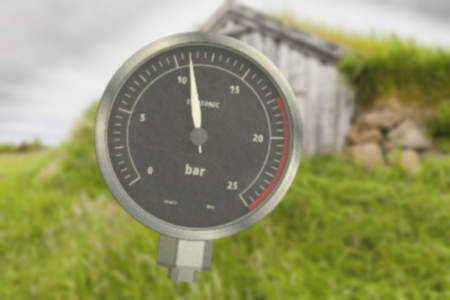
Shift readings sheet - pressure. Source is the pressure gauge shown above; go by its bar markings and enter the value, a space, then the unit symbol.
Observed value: 11 bar
